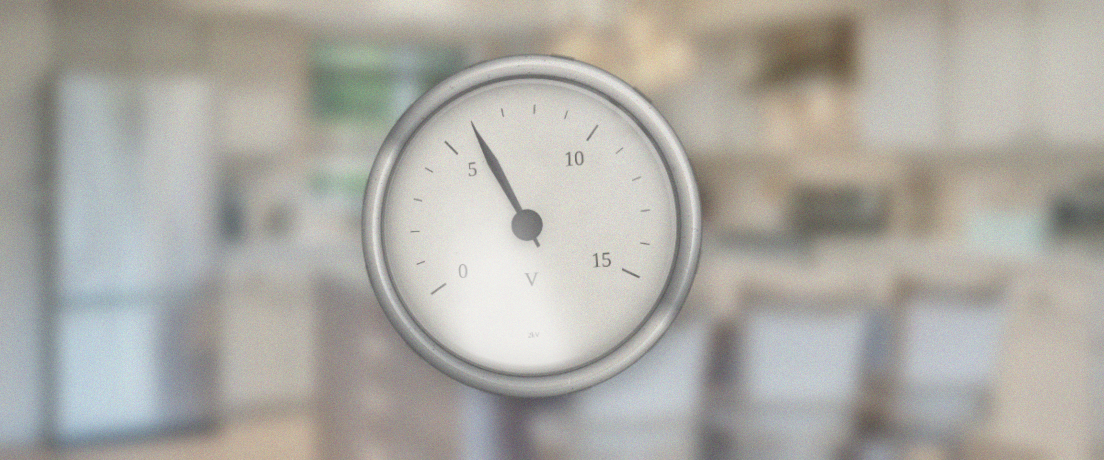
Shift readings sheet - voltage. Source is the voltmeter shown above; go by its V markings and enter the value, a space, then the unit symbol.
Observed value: 6 V
